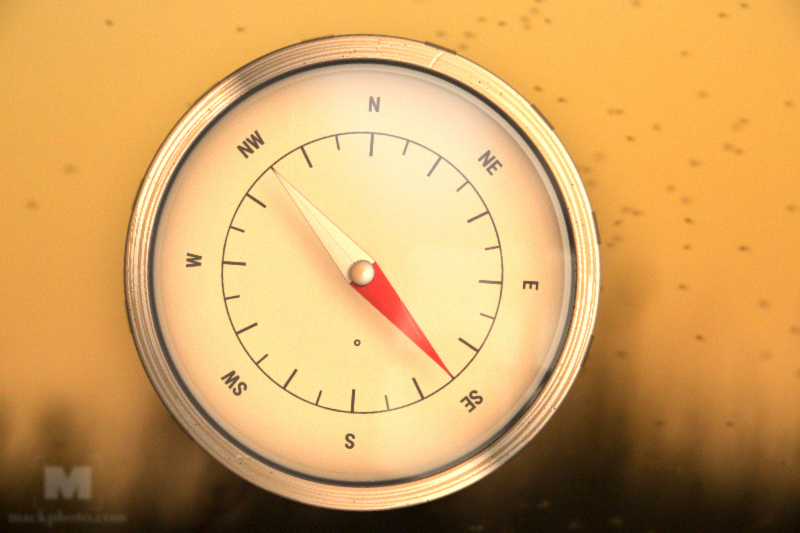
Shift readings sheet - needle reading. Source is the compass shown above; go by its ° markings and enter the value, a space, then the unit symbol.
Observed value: 135 °
